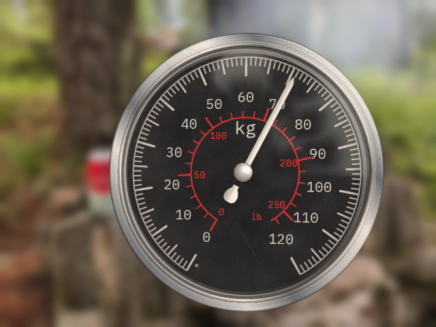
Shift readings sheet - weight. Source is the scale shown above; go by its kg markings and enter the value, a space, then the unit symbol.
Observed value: 71 kg
